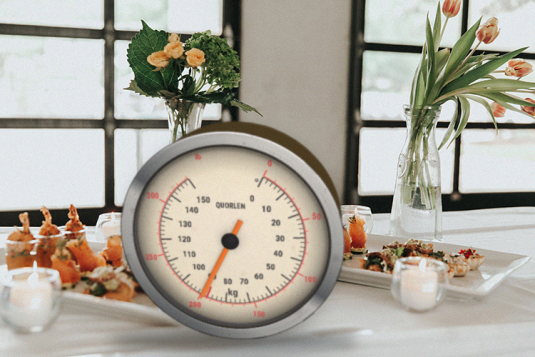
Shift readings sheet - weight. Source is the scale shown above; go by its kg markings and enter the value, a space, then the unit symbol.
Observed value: 90 kg
